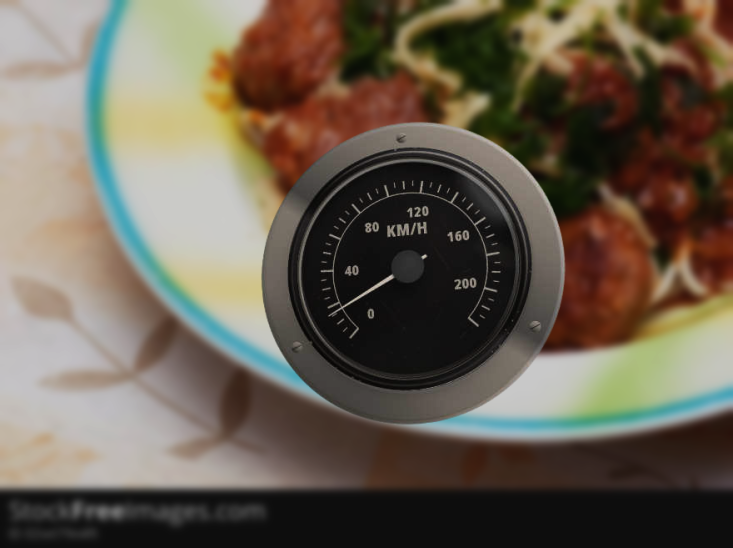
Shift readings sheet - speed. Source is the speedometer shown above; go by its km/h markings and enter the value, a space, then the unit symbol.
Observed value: 15 km/h
